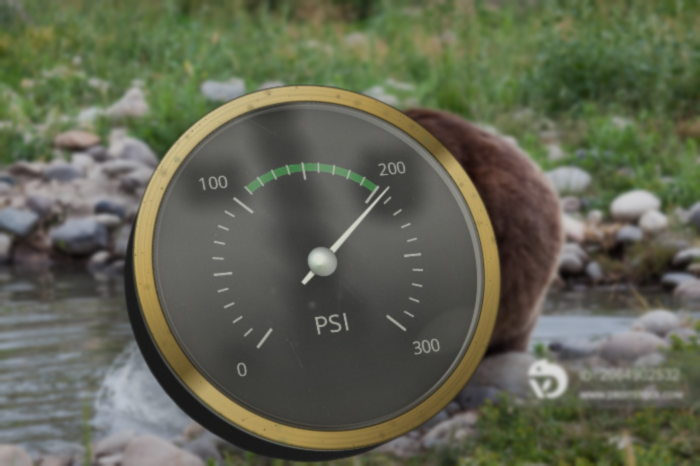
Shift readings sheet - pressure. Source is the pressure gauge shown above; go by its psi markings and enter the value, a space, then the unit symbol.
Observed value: 205 psi
